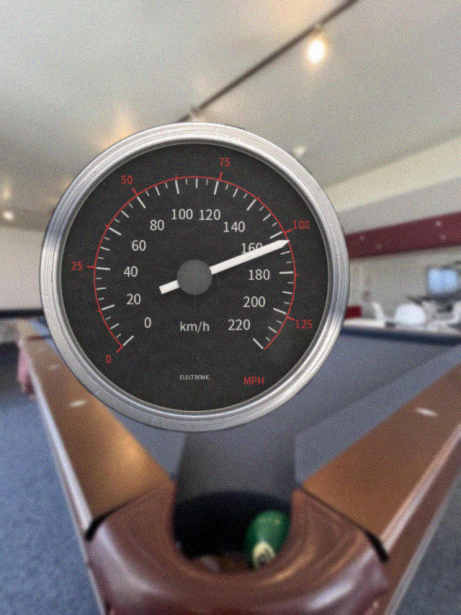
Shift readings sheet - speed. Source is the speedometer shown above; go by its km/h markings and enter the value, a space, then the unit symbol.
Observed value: 165 km/h
